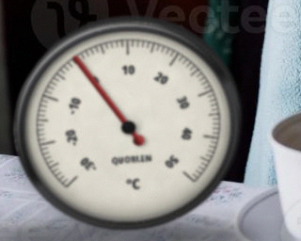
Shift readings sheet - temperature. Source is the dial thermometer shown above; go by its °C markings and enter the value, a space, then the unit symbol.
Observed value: 0 °C
